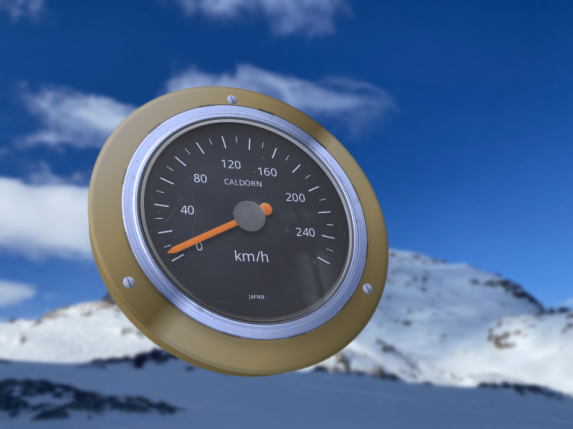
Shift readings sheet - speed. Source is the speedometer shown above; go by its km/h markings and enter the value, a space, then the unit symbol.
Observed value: 5 km/h
